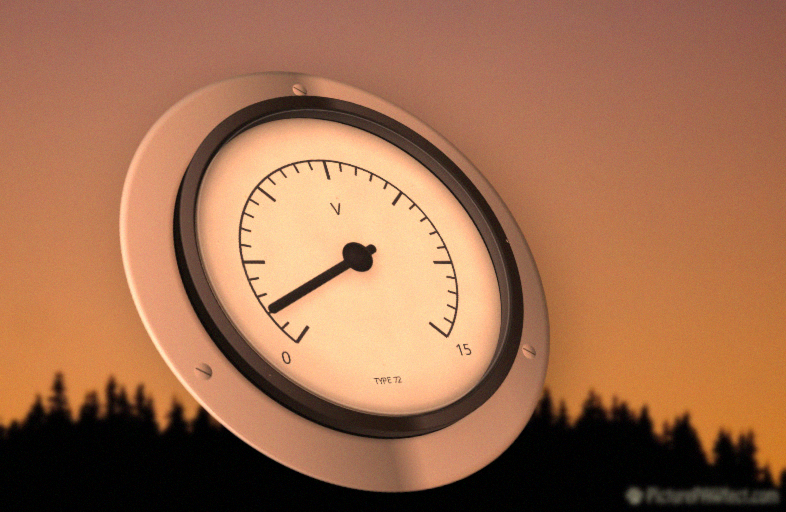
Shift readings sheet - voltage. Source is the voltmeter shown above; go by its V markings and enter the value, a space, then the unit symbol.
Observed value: 1 V
